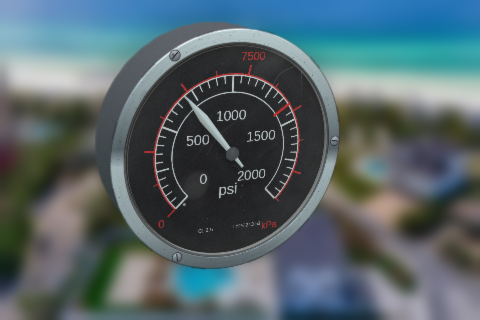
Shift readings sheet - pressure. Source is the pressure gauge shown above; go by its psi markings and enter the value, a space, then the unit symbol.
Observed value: 700 psi
